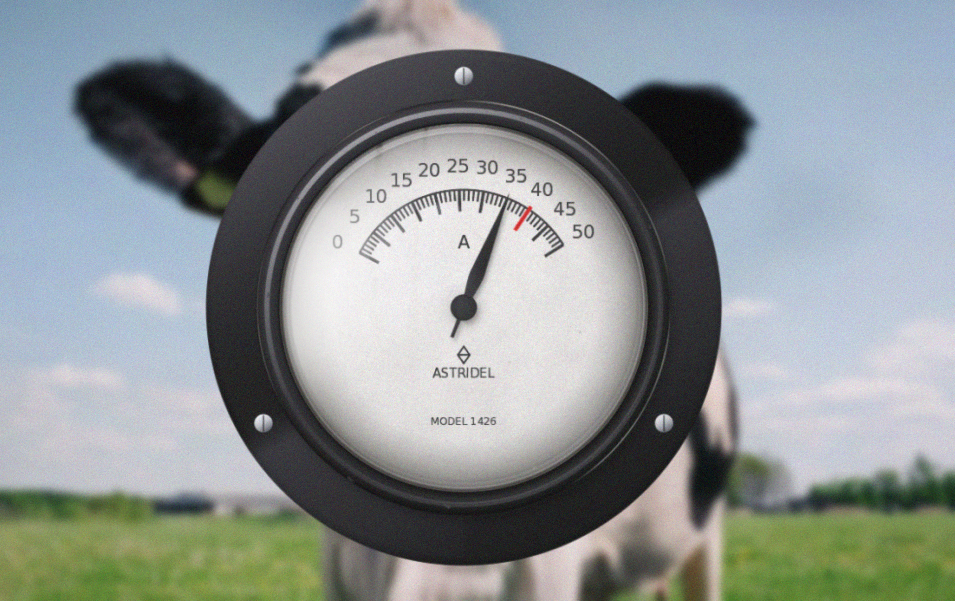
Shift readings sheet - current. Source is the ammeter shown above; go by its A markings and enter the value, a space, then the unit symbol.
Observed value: 35 A
